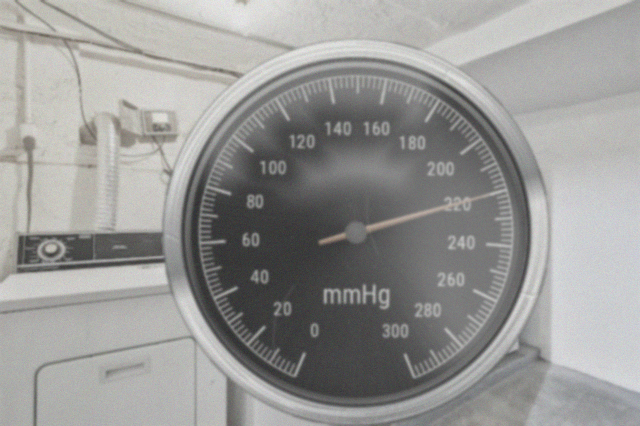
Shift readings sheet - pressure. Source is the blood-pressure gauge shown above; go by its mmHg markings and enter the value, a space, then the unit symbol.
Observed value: 220 mmHg
